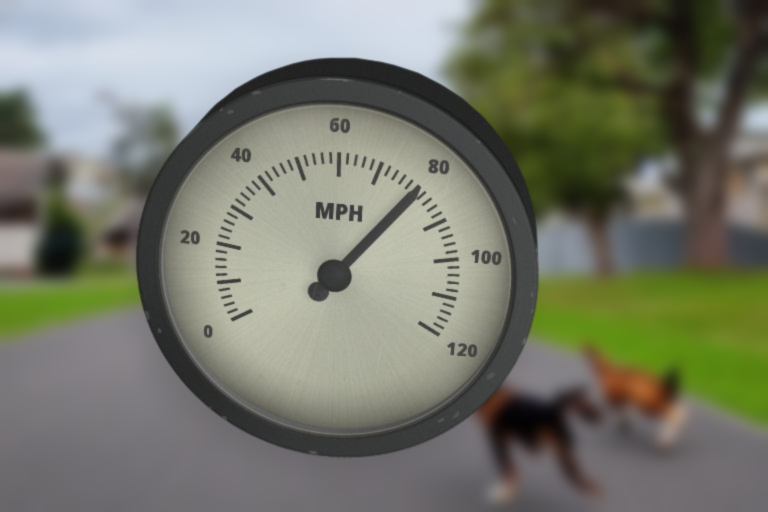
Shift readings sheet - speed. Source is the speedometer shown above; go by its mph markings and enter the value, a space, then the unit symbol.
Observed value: 80 mph
